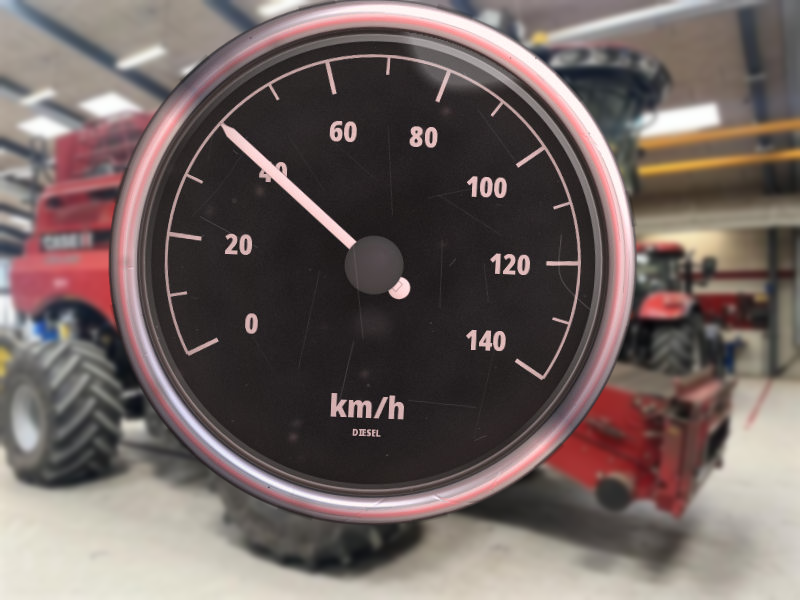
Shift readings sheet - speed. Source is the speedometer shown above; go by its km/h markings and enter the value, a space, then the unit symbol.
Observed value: 40 km/h
